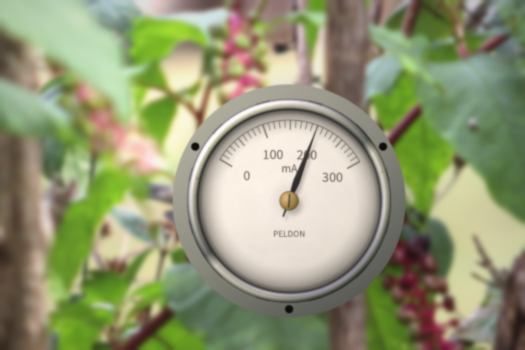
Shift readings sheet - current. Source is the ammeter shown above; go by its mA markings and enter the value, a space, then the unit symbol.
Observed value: 200 mA
